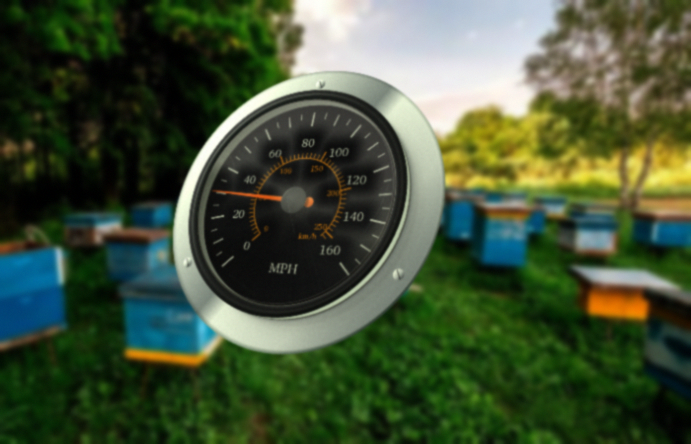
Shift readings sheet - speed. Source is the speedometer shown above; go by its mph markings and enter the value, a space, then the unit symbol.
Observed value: 30 mph
